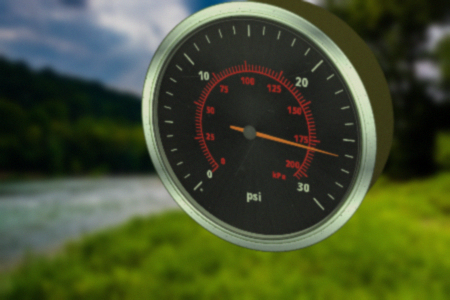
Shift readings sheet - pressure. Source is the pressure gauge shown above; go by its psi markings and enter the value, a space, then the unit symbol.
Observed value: 26 psi
